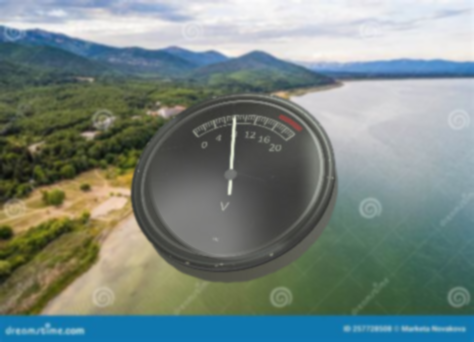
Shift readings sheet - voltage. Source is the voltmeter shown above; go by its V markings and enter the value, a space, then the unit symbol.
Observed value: 8 V
